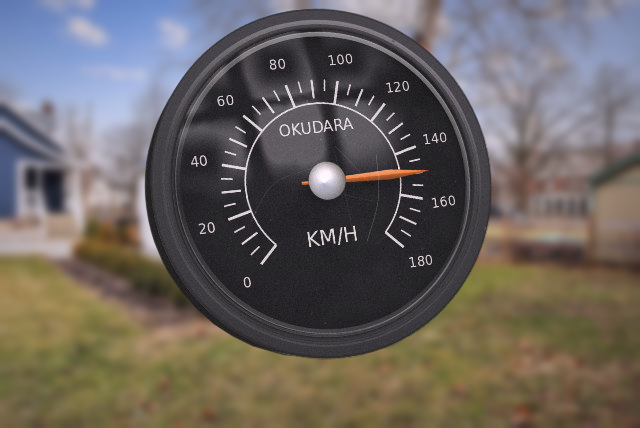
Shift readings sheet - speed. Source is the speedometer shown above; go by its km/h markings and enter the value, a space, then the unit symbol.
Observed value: 150 km/h
